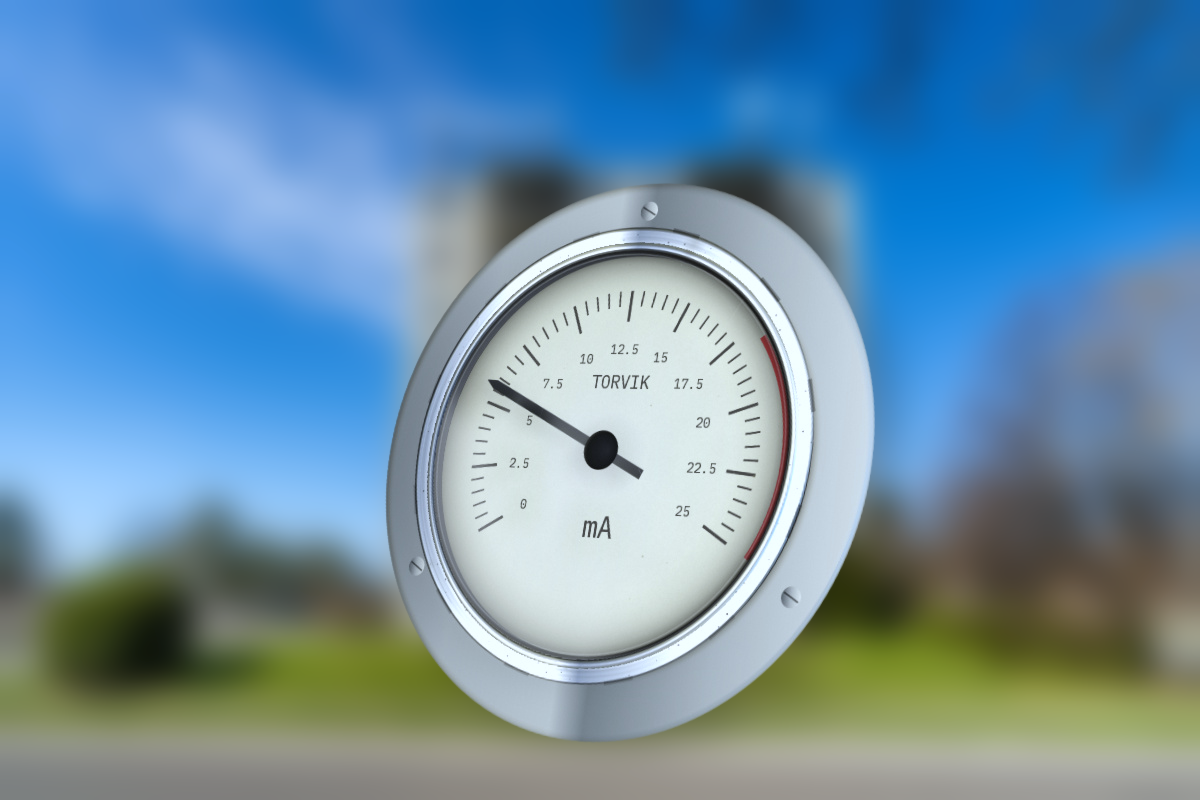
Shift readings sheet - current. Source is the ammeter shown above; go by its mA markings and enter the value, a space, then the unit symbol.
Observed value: 5.75 mA
